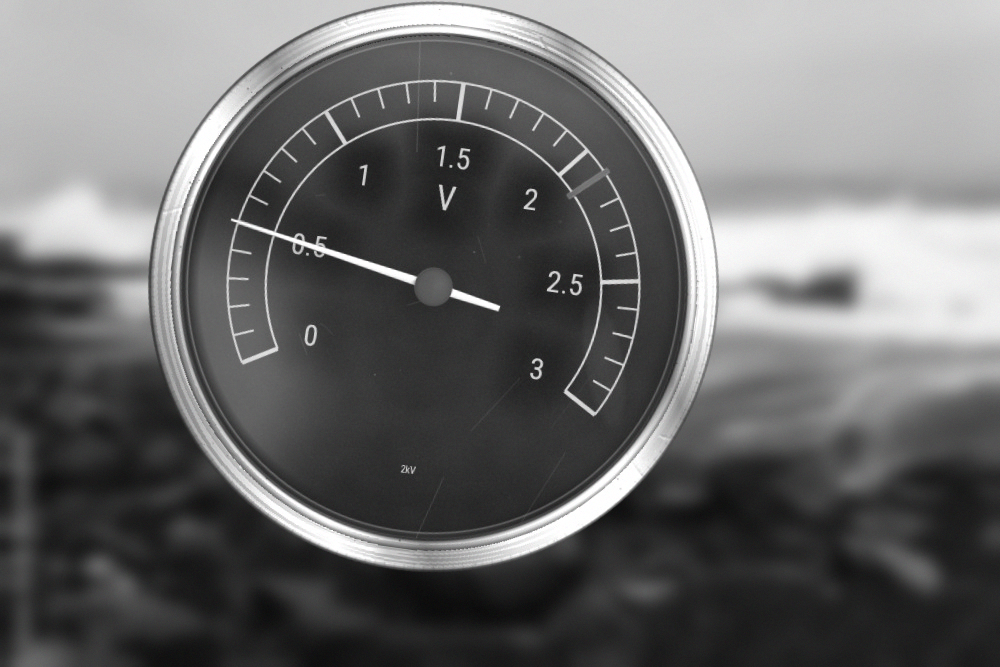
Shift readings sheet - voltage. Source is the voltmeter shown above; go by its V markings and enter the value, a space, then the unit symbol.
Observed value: 0.5 V
